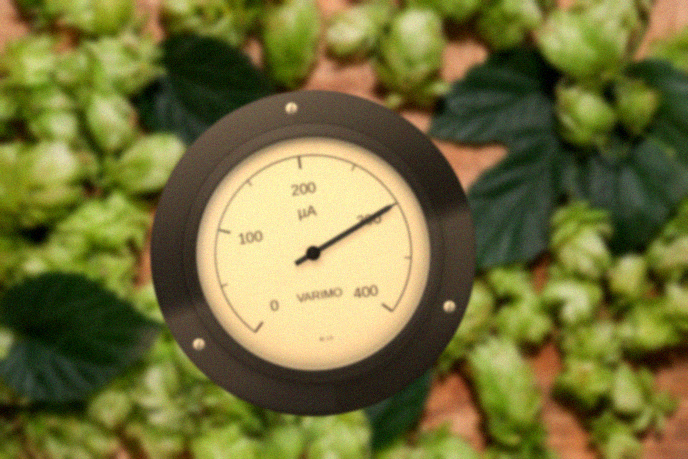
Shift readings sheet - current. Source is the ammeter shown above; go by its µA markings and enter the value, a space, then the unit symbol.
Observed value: 300 µA
